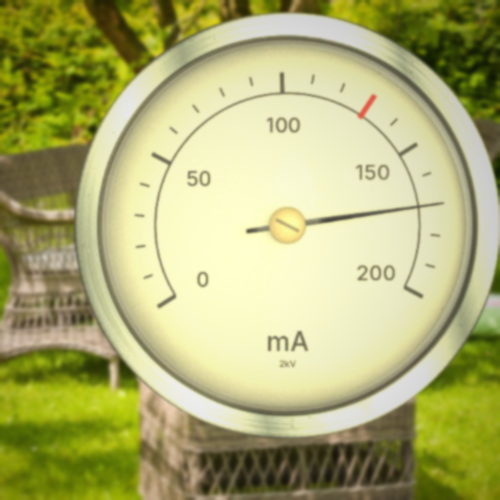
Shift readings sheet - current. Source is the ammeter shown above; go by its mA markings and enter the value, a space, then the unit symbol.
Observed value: 170 mA
